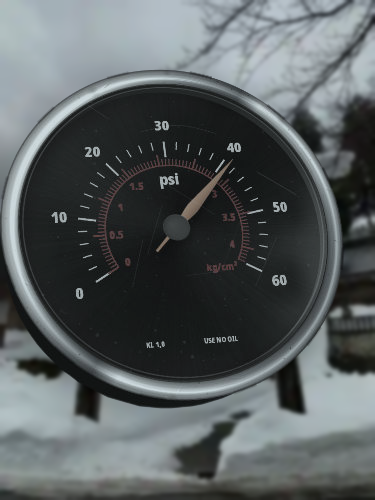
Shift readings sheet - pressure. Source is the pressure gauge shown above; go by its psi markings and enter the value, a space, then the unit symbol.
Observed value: 41 psi
